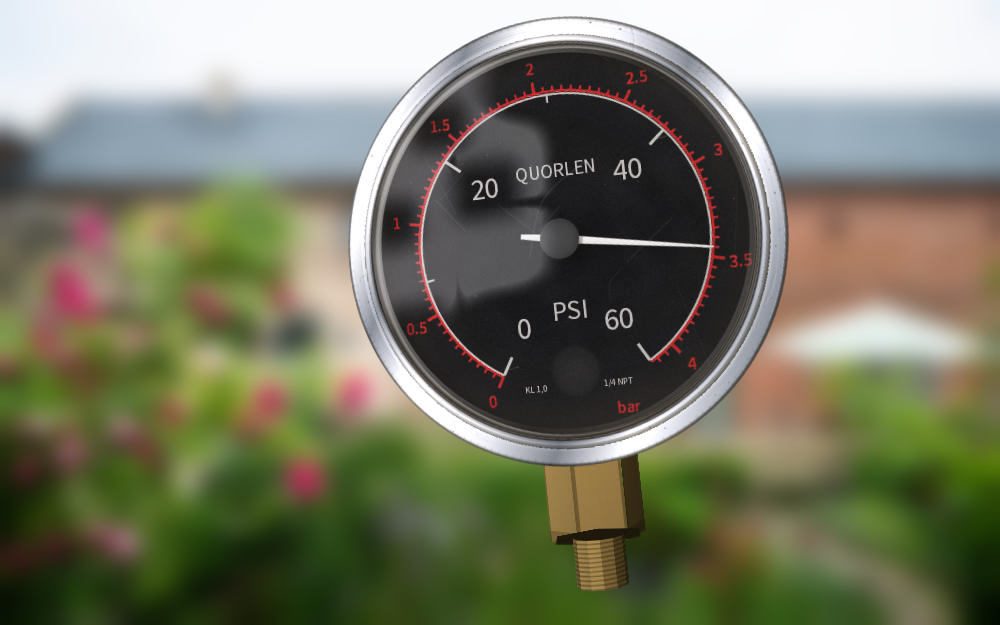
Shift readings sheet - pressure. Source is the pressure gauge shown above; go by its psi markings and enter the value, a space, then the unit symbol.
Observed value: 50 psi
